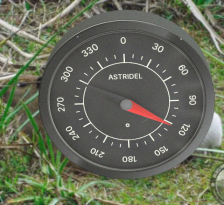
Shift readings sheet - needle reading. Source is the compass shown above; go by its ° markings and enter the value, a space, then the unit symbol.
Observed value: 120 °
